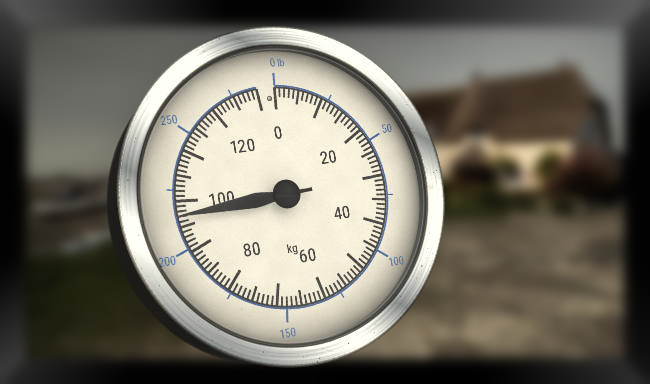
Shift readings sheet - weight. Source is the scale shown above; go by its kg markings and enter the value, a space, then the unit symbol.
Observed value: 97 kg
